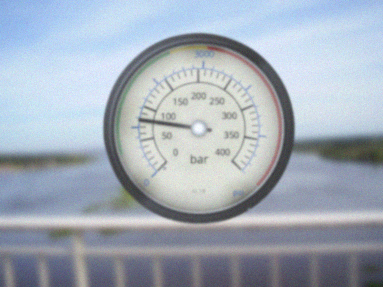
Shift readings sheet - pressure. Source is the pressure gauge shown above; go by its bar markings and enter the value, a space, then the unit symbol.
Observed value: 80 bar
